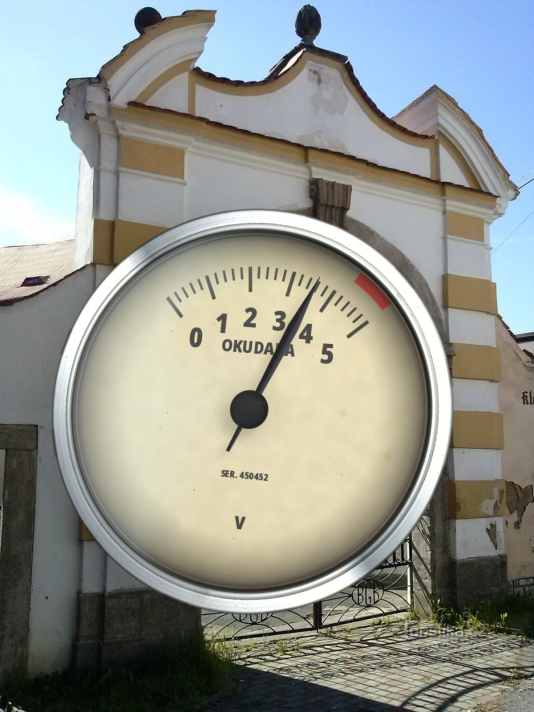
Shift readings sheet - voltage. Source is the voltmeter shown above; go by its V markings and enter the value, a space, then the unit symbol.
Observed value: 3.6 V
